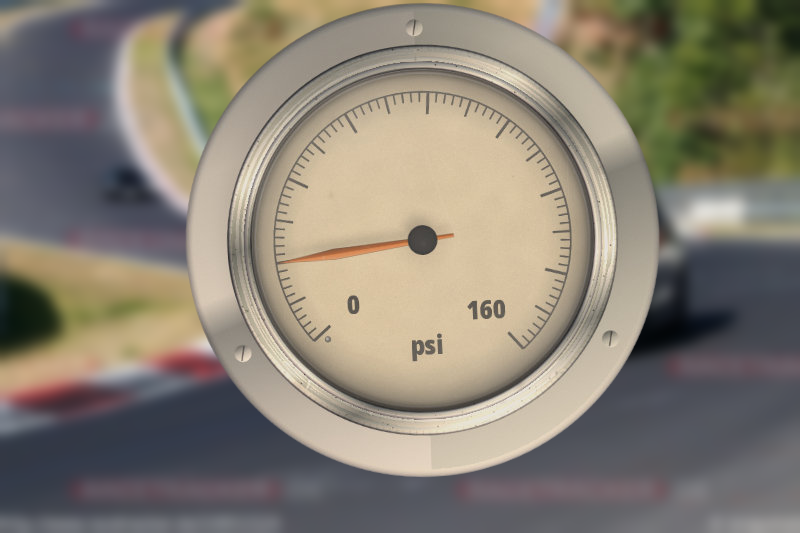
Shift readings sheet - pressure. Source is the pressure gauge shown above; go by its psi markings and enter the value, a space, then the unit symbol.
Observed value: 20 psi
